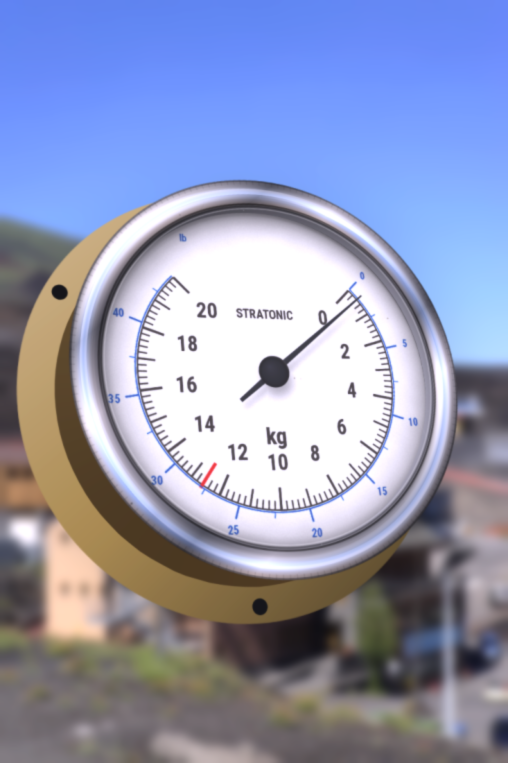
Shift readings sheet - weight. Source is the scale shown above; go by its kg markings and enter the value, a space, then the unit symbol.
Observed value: 0.4 kg
